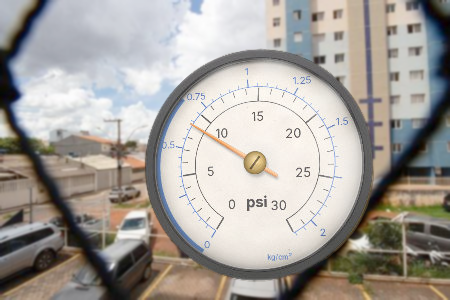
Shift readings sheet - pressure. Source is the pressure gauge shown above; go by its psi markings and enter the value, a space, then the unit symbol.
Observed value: 9 psi
